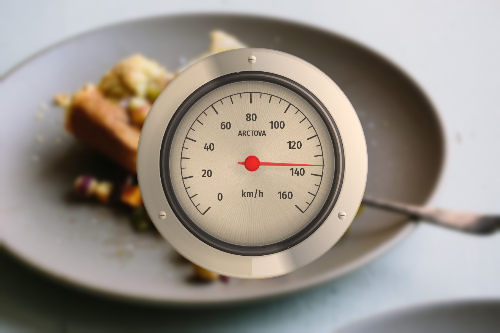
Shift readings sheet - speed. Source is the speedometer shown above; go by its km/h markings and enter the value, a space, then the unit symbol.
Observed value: 135 km/h
